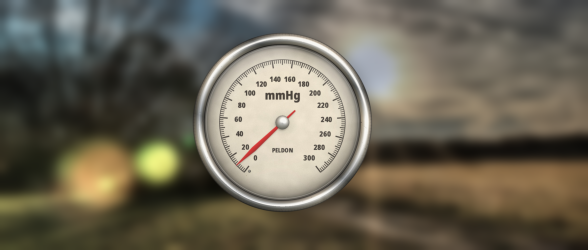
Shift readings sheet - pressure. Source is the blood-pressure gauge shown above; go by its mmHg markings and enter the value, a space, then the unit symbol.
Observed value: 10 mmHg
